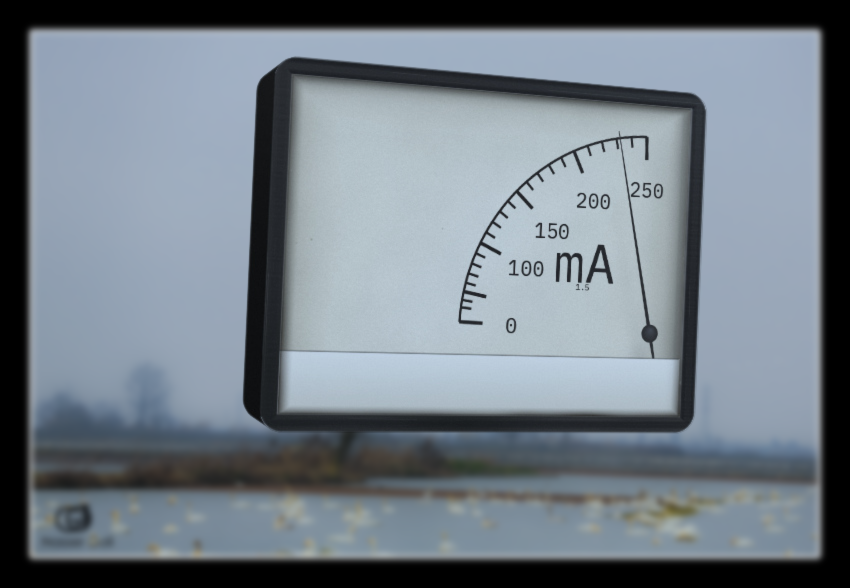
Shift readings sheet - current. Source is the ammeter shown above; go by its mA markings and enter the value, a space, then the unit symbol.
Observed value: 230 mA
